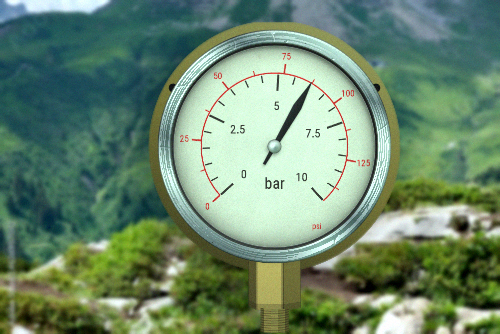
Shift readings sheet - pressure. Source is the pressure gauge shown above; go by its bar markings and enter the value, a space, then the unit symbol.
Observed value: 6 bar
